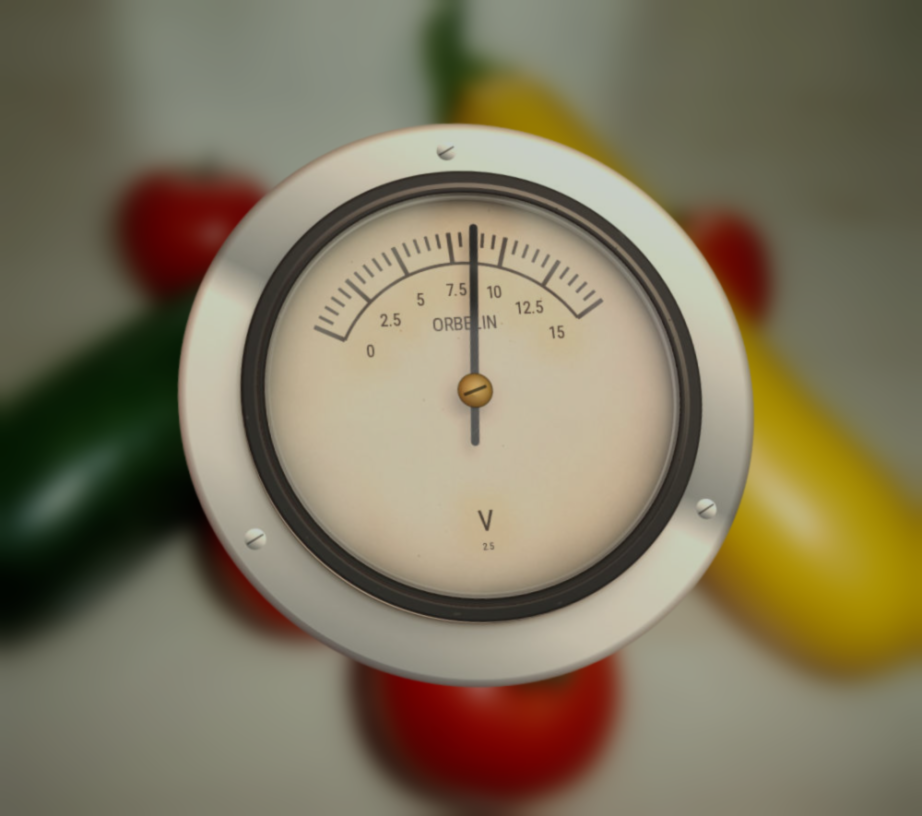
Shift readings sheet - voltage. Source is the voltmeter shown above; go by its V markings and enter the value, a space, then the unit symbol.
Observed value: 8.5 V
